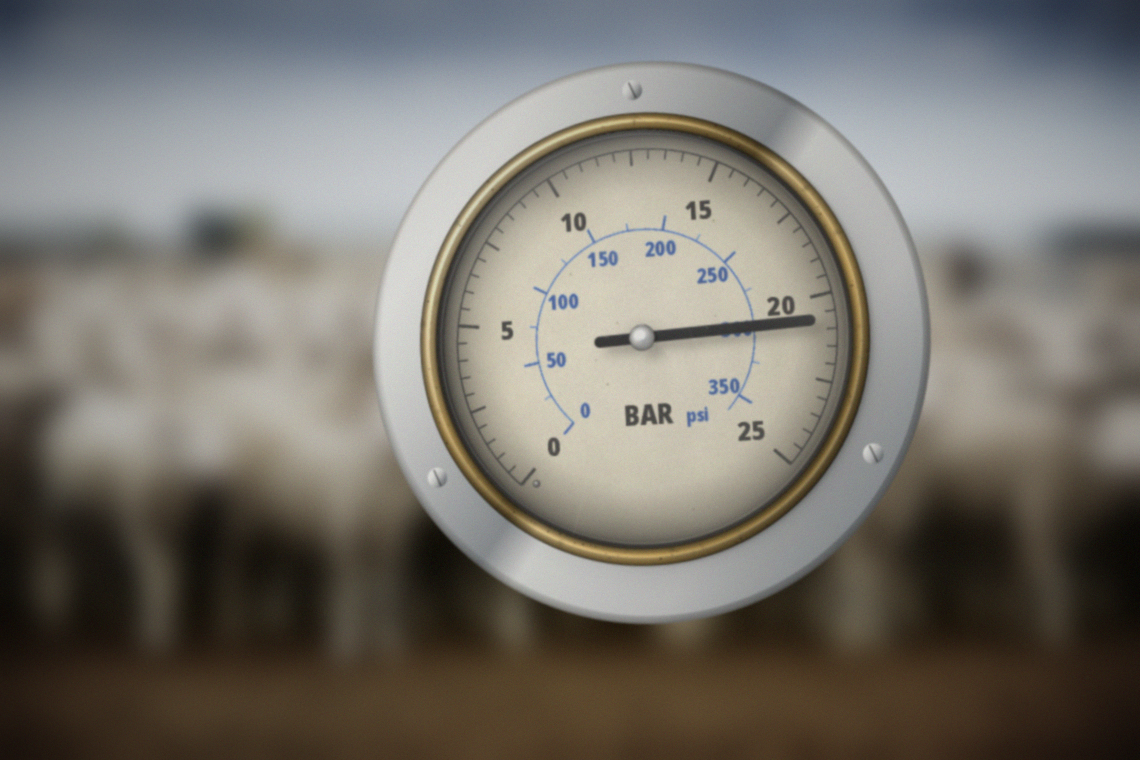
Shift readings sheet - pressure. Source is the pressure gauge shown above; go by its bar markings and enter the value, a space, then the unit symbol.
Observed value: 20.75 bar
